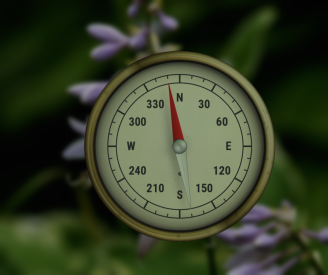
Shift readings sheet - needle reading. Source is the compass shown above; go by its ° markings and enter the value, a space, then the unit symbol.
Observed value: 350 °
